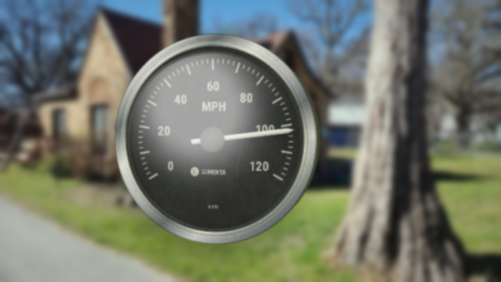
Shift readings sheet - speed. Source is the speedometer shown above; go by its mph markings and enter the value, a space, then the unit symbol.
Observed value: 102 mph
